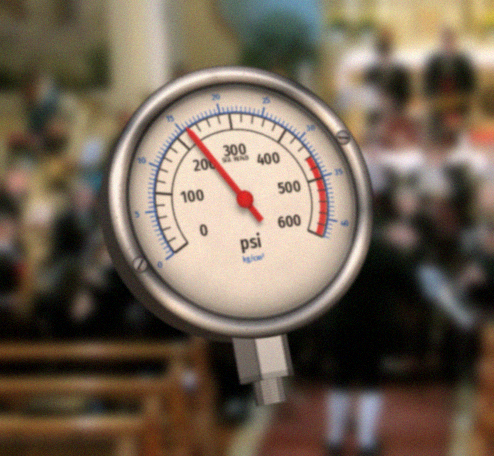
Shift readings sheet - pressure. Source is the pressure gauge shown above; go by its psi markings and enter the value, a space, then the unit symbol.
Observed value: 220 psi
